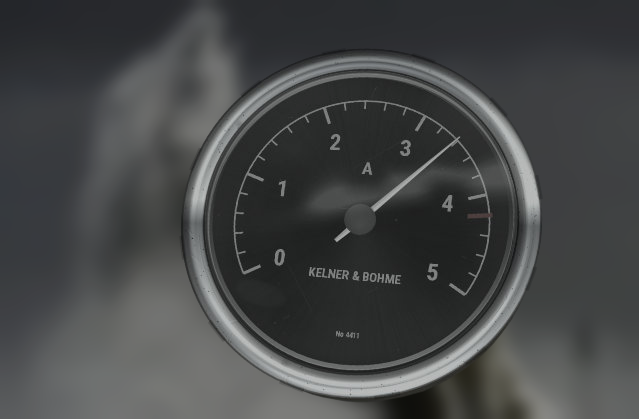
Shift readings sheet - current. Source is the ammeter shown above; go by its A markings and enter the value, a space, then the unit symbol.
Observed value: 3.4 A
